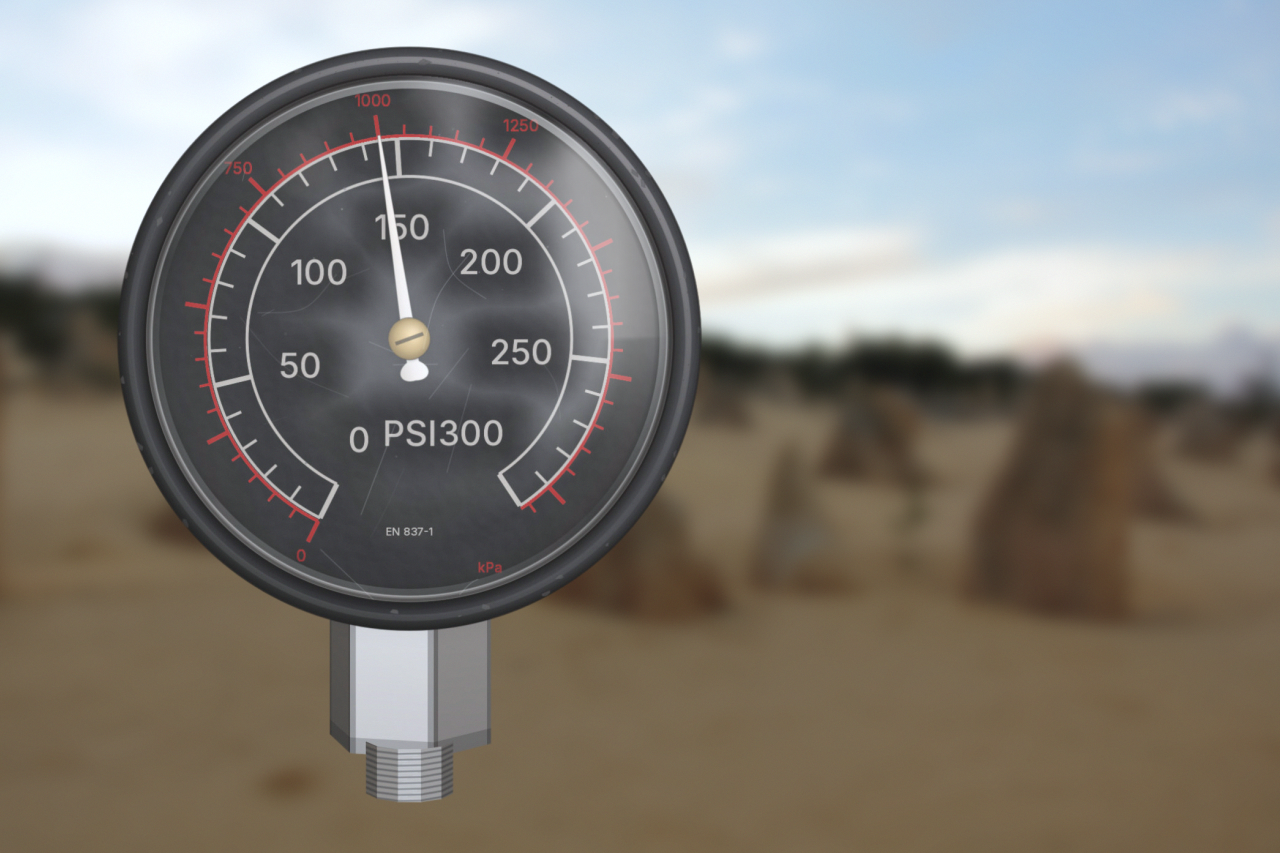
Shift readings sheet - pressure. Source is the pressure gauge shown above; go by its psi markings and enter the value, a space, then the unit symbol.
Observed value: 145 psi
